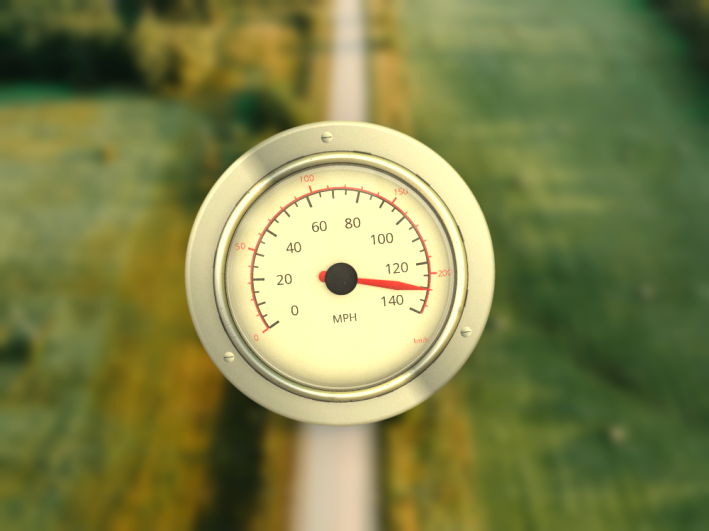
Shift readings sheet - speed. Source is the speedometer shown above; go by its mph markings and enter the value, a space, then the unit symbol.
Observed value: 130 mph
